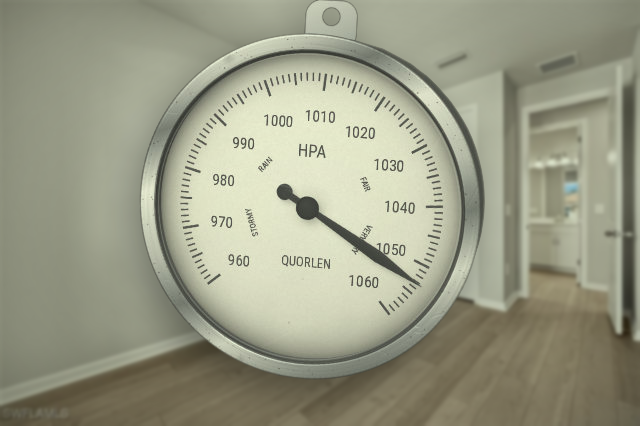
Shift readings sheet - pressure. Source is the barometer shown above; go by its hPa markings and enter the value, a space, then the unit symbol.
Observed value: 1053 hPa
